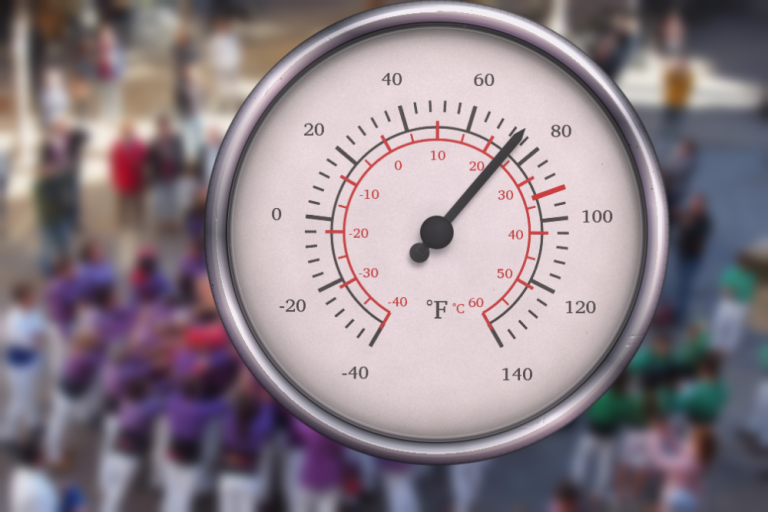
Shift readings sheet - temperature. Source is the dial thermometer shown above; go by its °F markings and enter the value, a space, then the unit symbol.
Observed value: 74 °F
